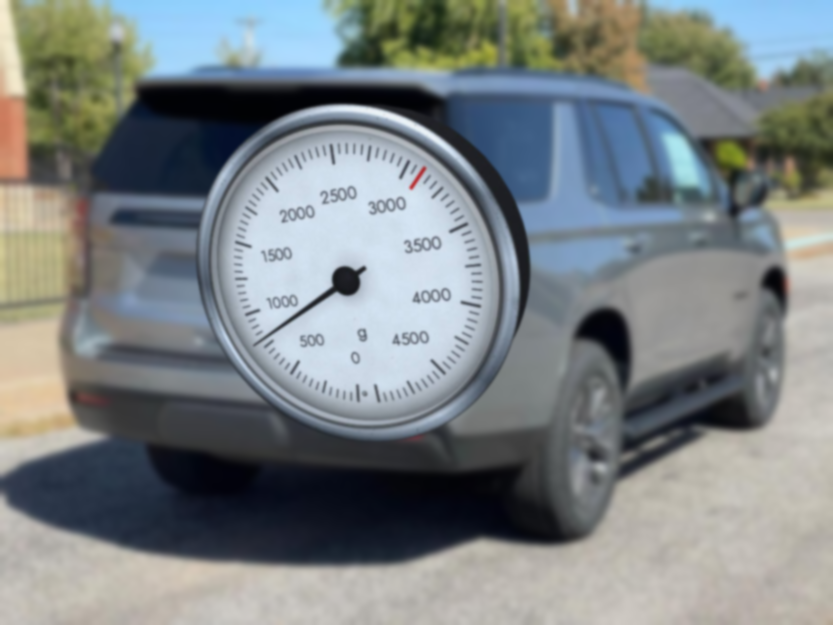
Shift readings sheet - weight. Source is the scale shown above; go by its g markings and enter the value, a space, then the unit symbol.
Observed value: 800 g
